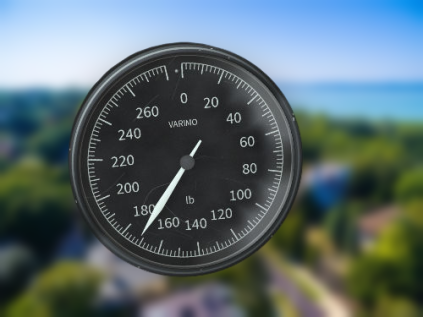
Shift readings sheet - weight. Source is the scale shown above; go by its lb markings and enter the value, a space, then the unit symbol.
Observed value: 172 lb
